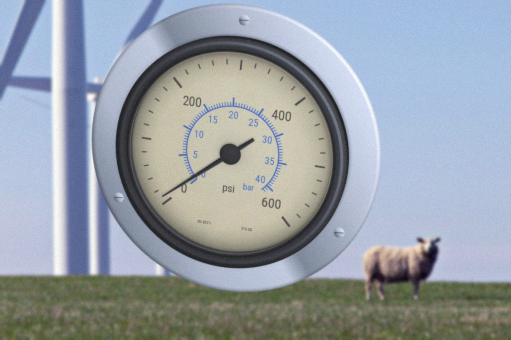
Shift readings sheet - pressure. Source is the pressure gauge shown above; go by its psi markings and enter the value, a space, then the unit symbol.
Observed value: 10 psi
